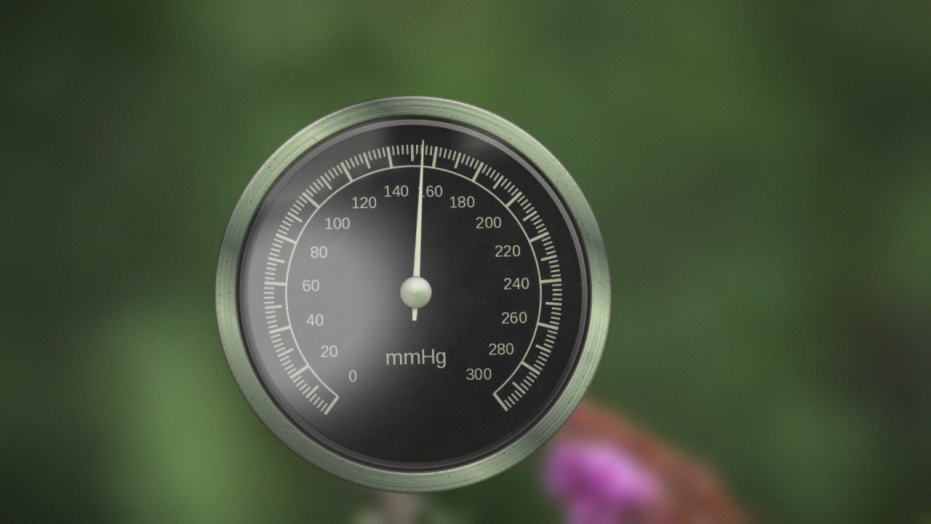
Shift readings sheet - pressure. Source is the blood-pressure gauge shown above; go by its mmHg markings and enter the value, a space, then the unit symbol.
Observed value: 154 mmHg
